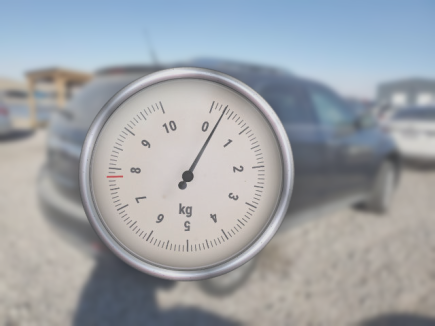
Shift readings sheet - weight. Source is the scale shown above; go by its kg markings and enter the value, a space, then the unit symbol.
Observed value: 0.3 kg
